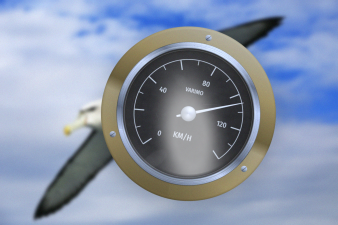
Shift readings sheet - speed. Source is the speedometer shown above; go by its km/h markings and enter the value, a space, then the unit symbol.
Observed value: 105 km/h
